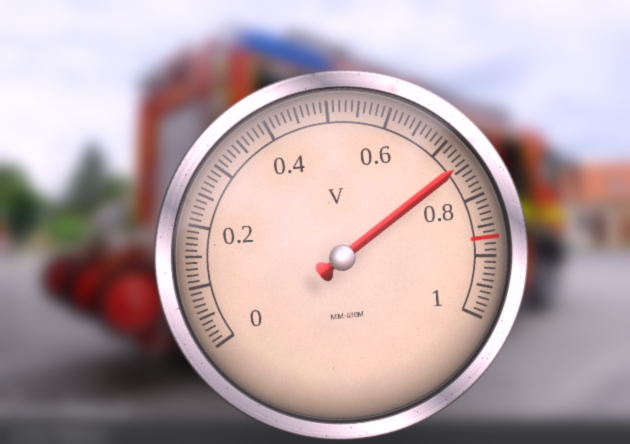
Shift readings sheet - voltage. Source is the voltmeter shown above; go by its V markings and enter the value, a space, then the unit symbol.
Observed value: 0.74 V
